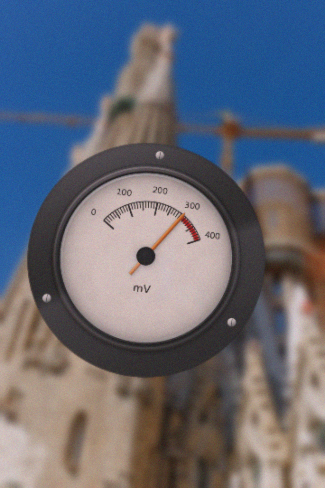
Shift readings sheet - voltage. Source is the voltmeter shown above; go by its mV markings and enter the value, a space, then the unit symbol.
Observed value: 300 mV
